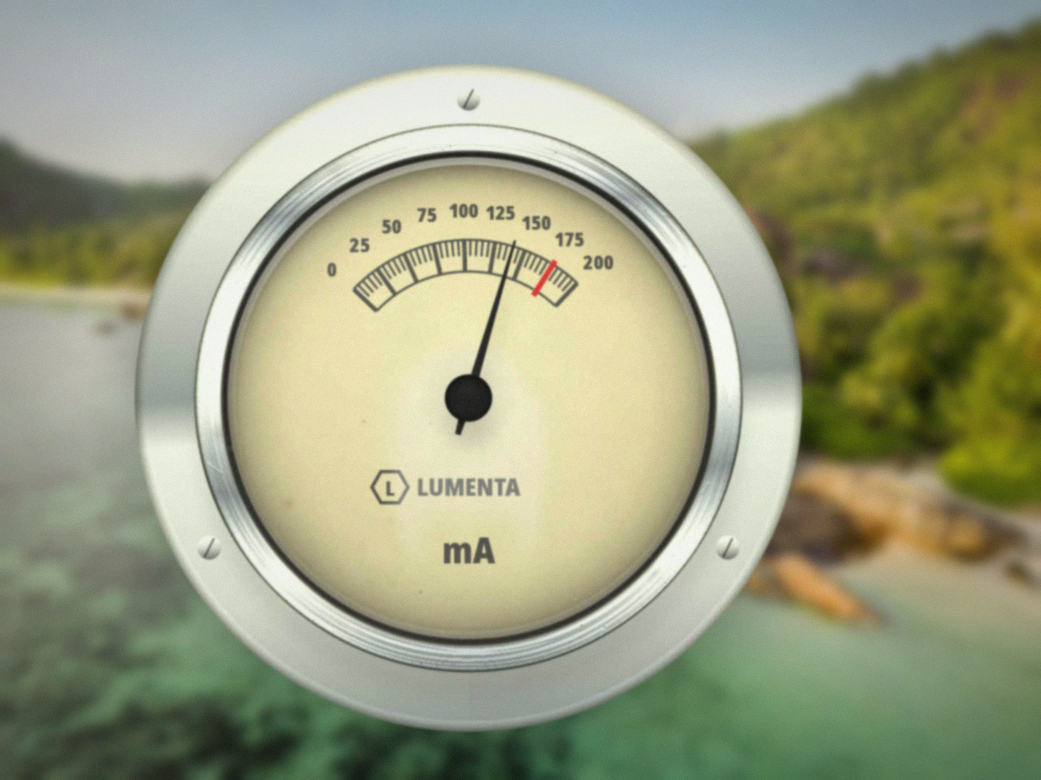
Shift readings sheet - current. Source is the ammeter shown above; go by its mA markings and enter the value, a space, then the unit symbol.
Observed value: 140 mA
